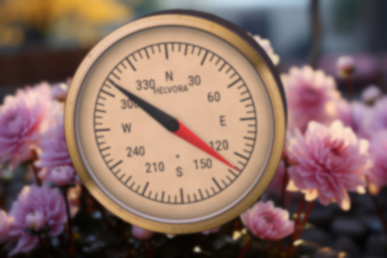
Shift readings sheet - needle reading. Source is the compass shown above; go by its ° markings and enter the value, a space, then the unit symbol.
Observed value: 130 °
